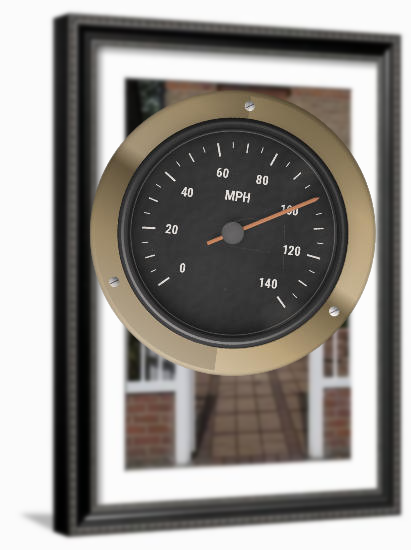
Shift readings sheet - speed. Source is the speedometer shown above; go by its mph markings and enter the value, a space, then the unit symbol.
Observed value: 100 mph
